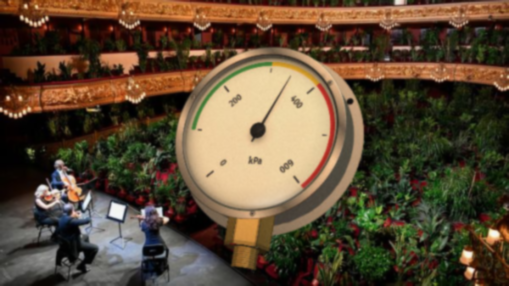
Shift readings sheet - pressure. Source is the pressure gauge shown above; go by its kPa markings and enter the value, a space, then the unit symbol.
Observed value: 350 kPa
